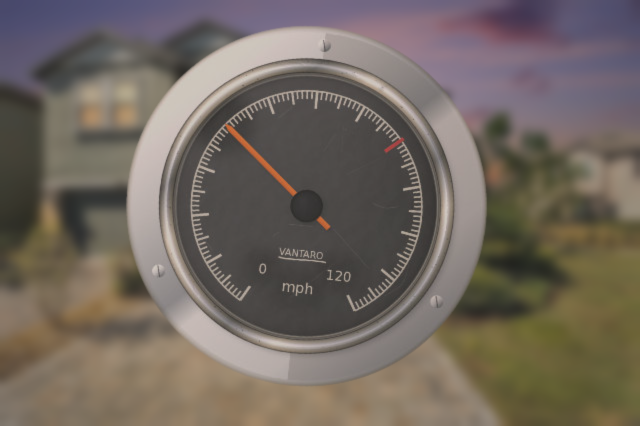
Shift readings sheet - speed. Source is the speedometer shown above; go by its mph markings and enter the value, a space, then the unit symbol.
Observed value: 40 mph
